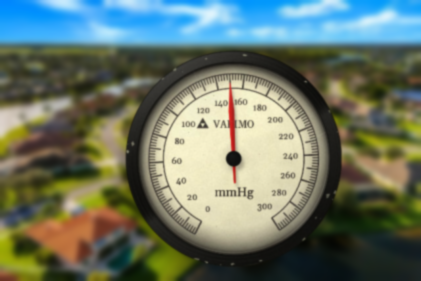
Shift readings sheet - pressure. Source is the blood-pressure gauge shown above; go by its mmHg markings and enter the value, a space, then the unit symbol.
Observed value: 150 mmHg
